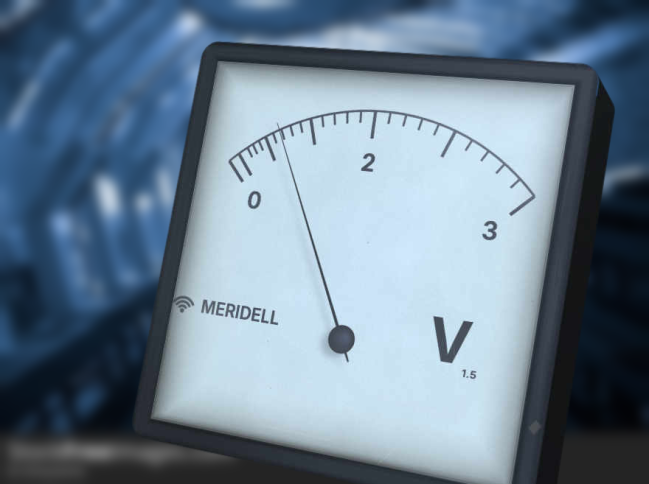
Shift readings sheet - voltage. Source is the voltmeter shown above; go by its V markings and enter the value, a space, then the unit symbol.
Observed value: 1.2 V
